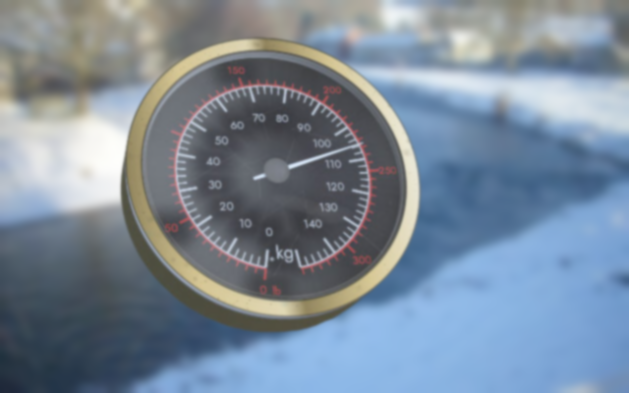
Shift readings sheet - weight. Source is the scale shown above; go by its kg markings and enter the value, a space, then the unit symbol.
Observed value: 106 kg
